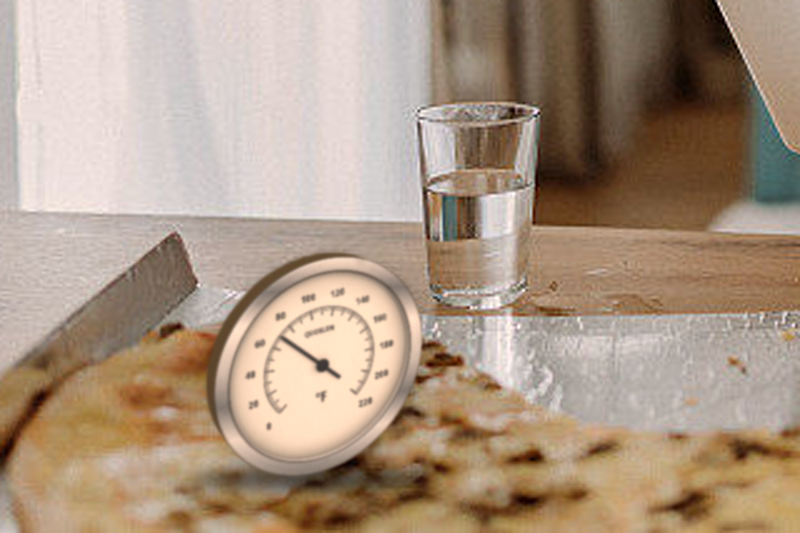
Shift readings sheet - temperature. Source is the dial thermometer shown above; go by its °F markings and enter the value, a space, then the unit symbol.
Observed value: 70 °F
